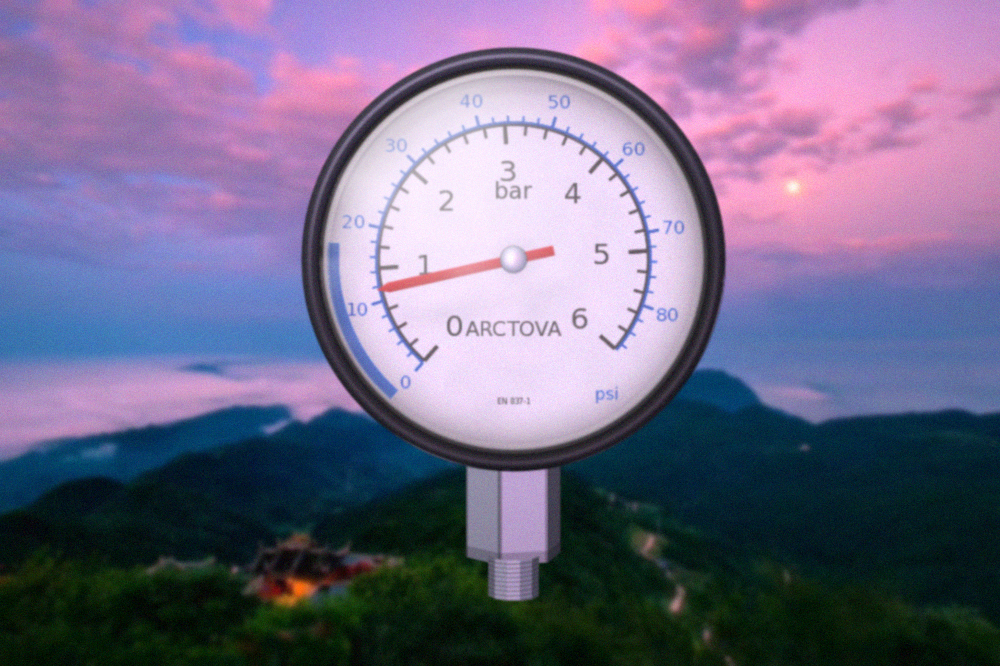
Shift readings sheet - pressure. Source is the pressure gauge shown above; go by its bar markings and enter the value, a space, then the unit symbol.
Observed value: 0.8 bar
